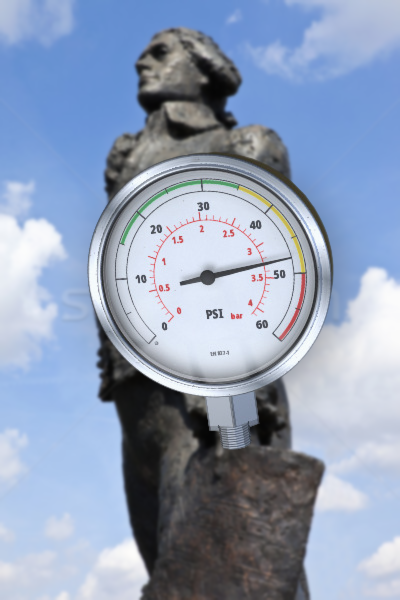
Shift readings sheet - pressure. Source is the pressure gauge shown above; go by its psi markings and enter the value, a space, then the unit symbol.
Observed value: 47.5 psi
